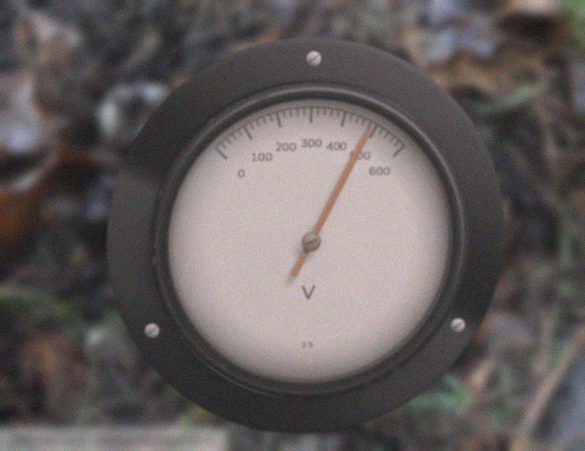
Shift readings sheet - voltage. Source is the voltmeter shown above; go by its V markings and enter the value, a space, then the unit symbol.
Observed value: 480 V
